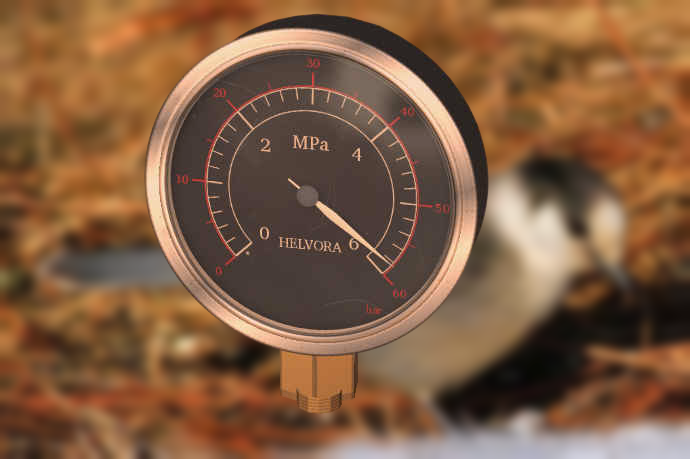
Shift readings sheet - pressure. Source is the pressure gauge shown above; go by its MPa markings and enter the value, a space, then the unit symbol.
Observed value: 5.8 MPa
